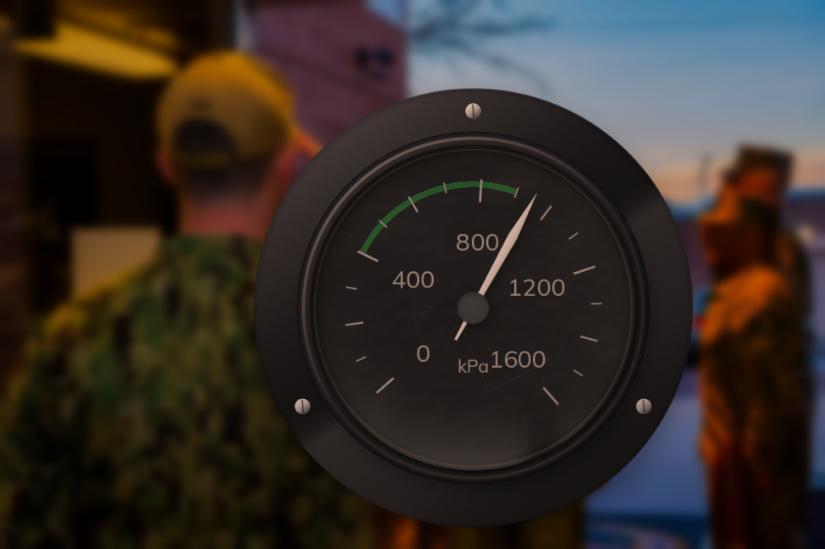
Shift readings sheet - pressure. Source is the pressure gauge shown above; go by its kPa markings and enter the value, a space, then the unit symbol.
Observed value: 950 kPa
